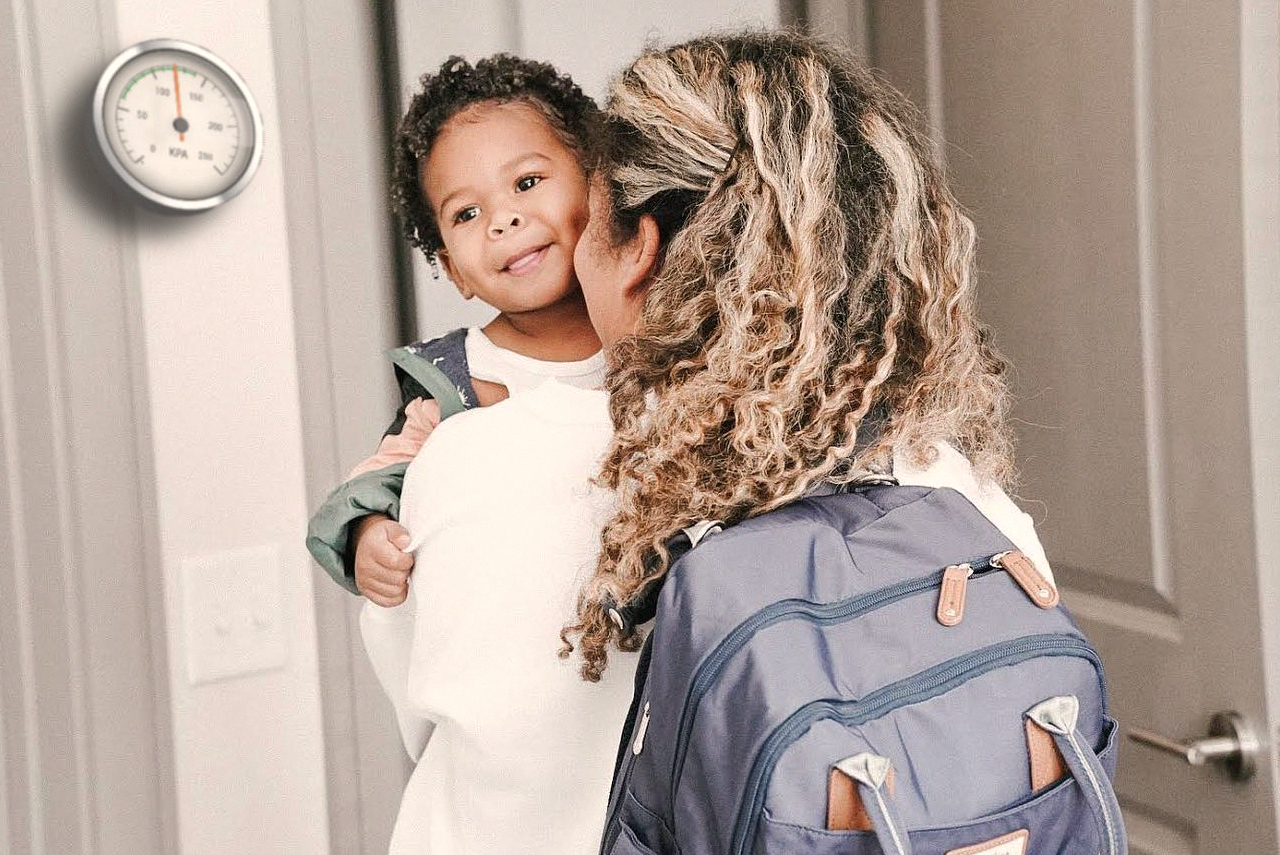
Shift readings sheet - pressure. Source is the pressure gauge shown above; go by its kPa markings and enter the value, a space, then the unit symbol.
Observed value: 120 kPa
